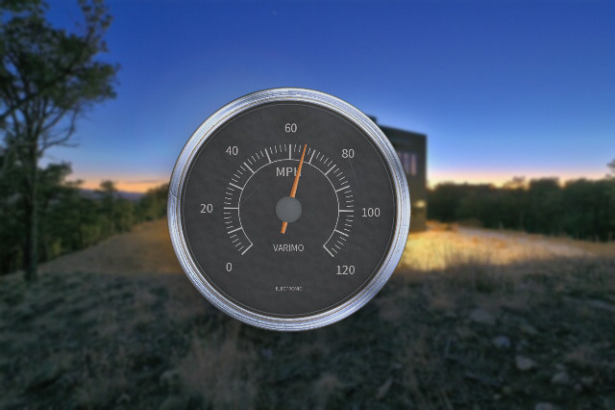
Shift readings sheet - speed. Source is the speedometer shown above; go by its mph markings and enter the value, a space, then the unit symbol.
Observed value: 66 mph
